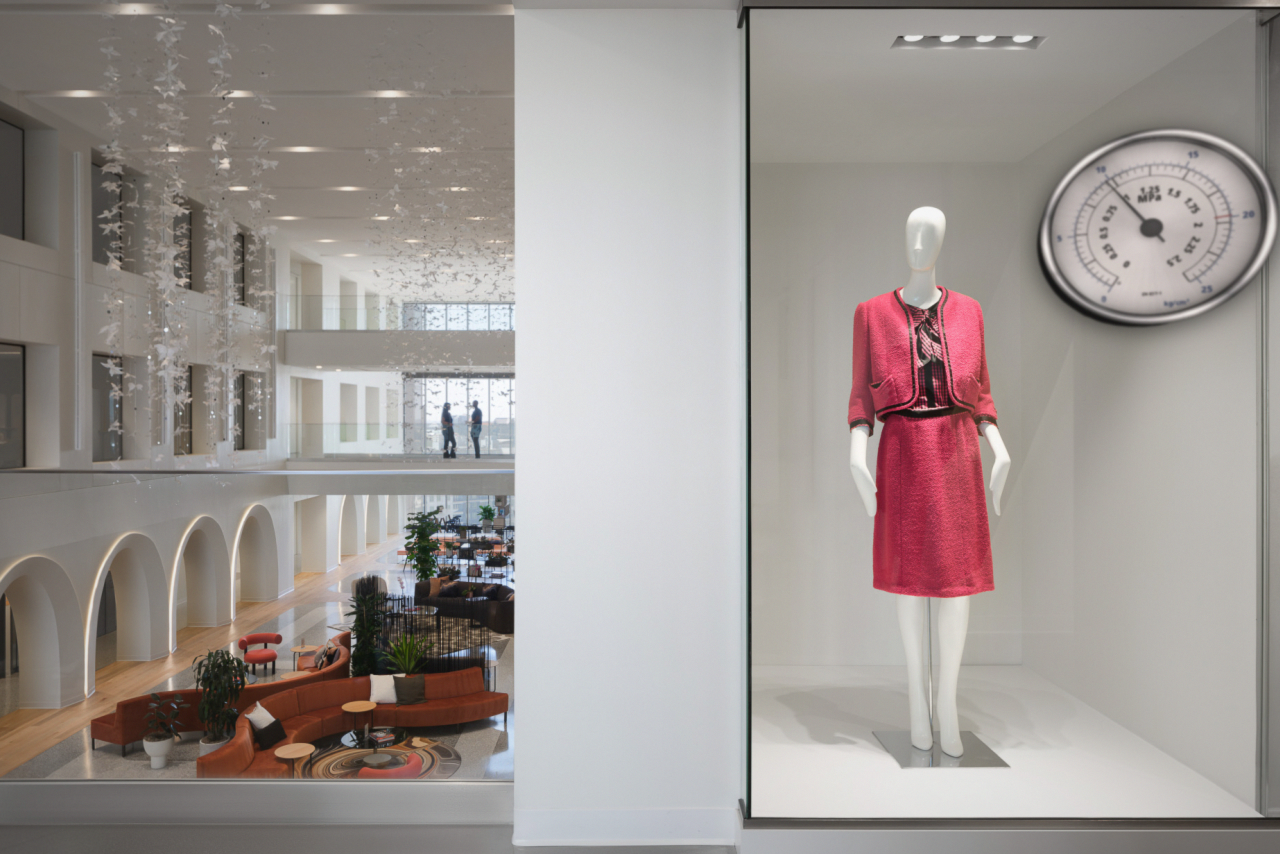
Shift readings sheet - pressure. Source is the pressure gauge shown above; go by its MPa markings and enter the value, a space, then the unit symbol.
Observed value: 0.95 MPa
